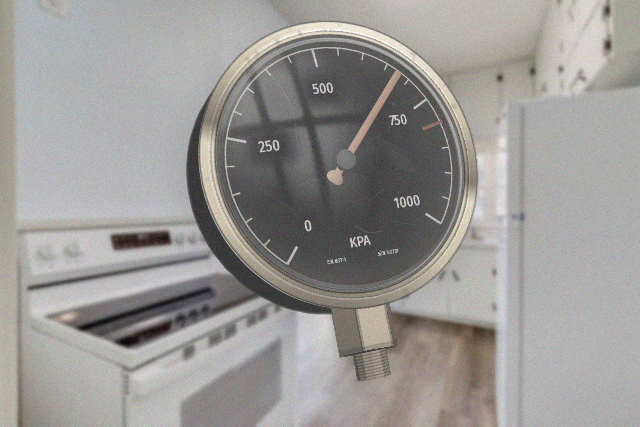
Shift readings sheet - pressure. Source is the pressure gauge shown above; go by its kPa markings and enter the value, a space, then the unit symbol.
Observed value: 675 kPa
